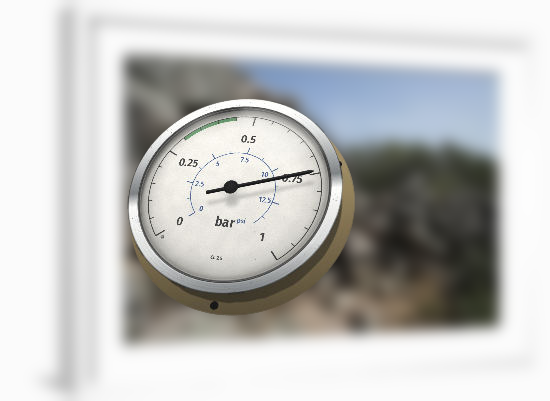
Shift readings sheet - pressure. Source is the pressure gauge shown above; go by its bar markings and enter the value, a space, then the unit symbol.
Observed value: 0.75 bar
